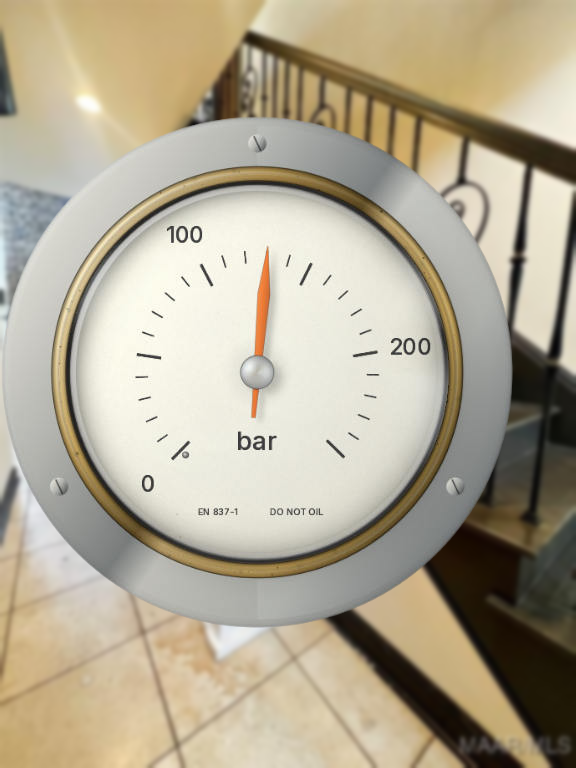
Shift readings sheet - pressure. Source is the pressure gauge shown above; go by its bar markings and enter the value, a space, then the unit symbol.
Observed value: 130 bar
